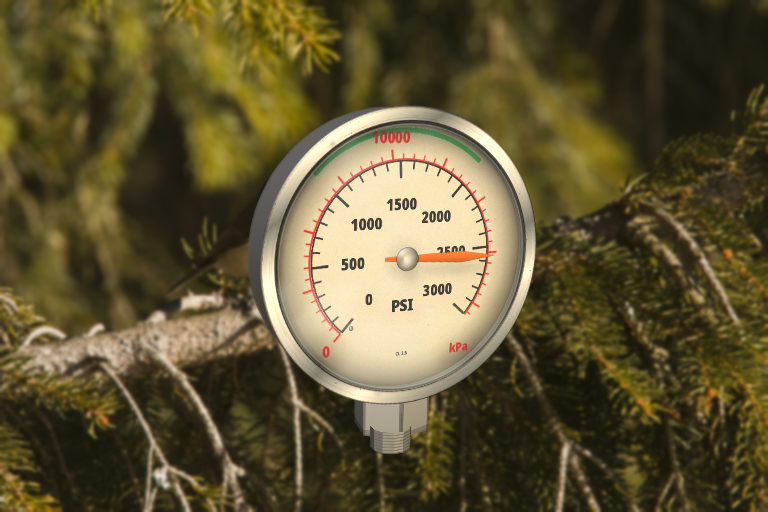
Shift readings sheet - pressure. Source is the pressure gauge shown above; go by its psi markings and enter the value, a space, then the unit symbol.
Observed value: 2550 psi
